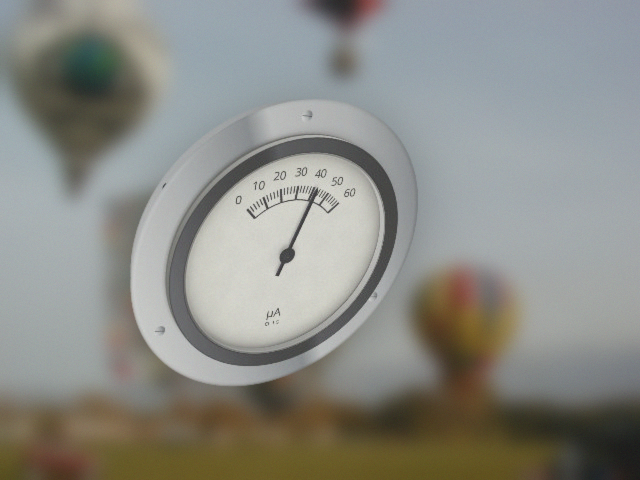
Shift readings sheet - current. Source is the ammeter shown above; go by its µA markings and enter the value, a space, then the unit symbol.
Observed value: 40 µA
